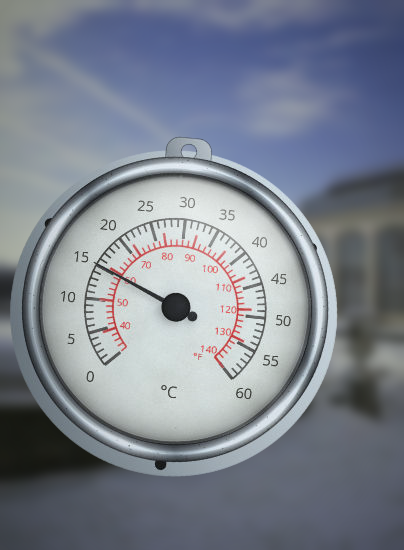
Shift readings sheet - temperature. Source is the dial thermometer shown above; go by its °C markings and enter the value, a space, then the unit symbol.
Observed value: 15 °C
